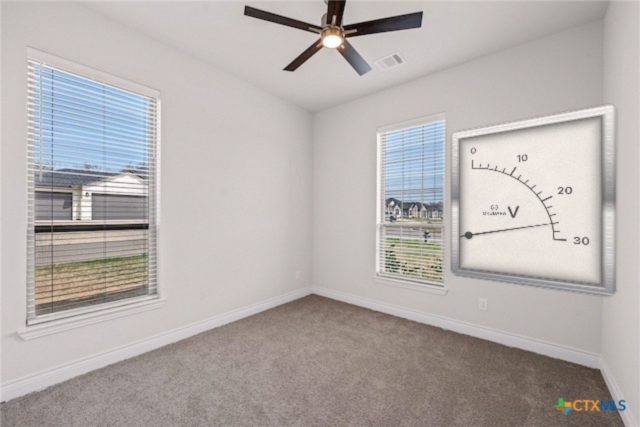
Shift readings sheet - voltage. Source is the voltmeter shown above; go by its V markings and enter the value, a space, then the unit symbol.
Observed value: 26 V
